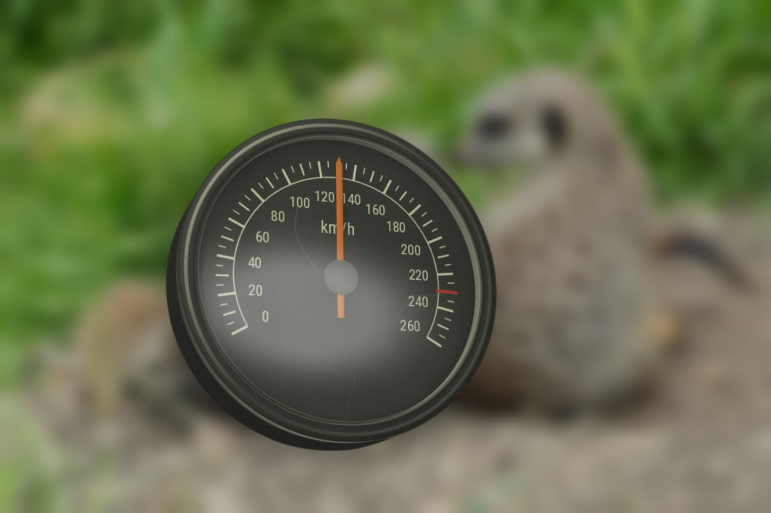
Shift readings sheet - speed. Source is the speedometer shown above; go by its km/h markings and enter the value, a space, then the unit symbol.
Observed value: 130 km/h
